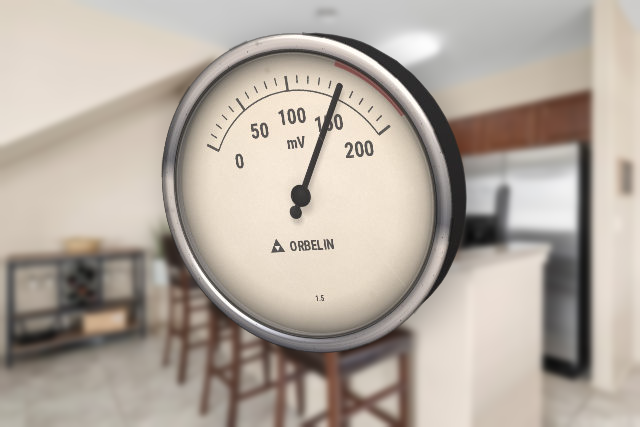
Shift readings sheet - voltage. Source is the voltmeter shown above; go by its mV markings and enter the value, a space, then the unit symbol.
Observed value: 150 mV
